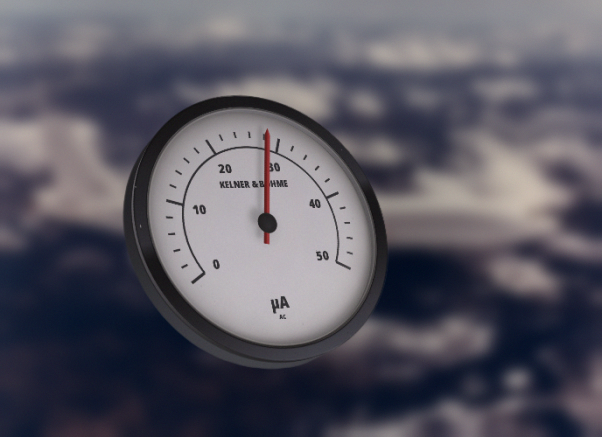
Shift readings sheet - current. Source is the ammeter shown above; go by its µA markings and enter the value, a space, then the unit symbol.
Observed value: 28 µA
